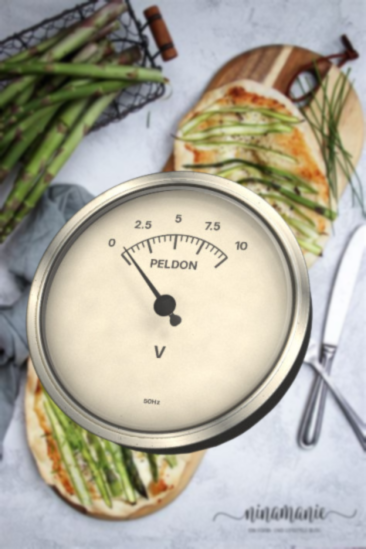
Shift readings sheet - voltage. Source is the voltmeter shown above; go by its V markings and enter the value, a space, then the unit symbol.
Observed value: 0.5 V
